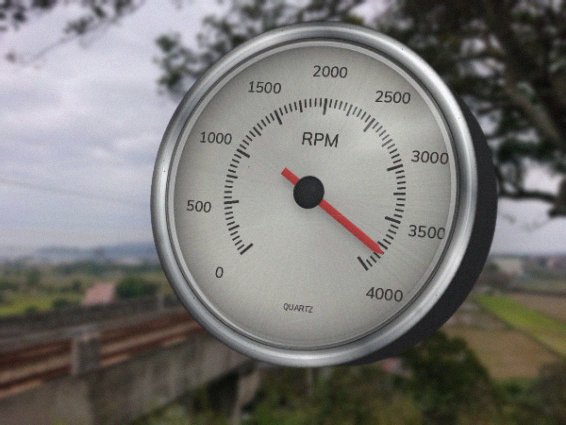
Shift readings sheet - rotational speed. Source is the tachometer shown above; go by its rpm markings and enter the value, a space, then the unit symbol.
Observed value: 3800 rpm
